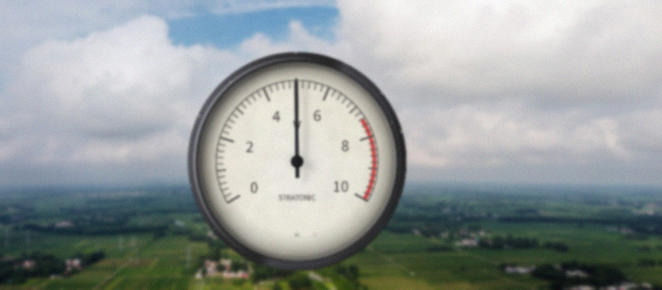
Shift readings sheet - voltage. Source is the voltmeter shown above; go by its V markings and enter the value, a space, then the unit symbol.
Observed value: 5 V
